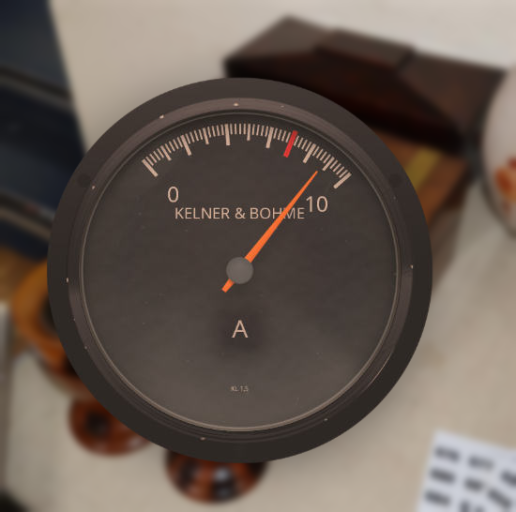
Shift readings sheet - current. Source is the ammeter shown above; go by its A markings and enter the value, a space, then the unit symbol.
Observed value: 8.8 A
